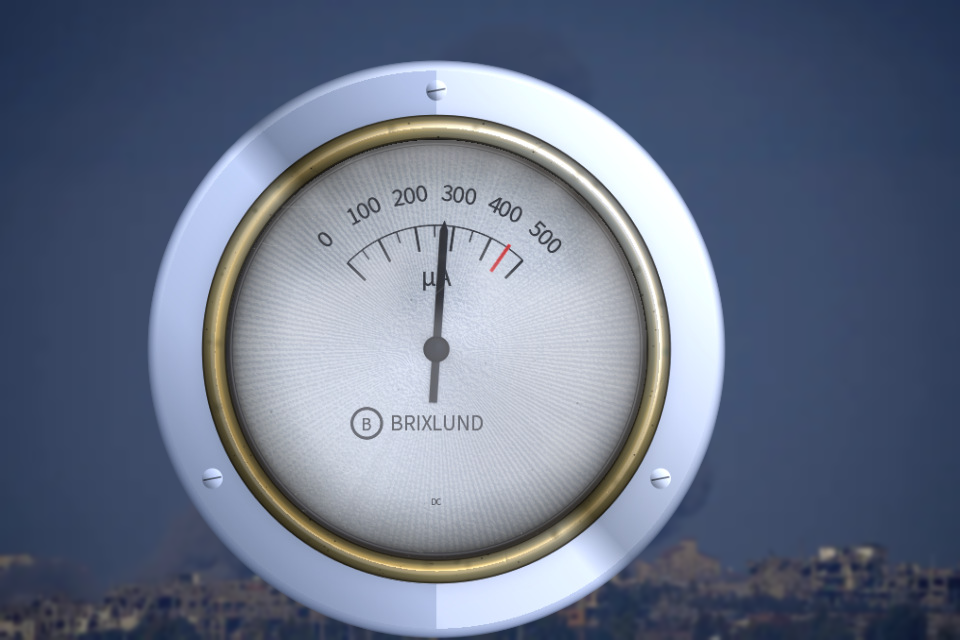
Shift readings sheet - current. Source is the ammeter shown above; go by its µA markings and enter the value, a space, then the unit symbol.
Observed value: 275 µA
